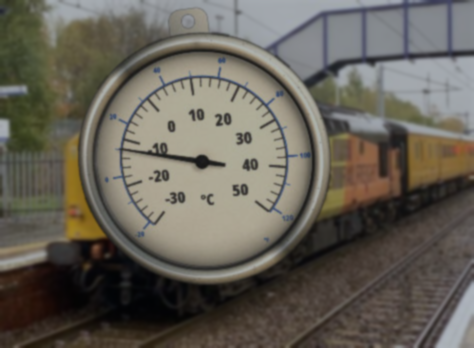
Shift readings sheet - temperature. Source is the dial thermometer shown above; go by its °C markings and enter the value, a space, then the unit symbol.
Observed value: -12 °C
